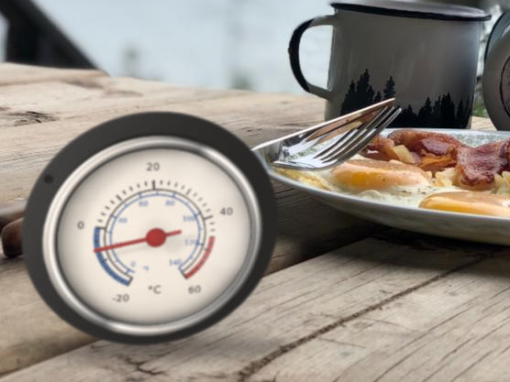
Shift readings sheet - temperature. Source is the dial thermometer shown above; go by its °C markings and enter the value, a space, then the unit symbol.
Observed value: -6 °C
